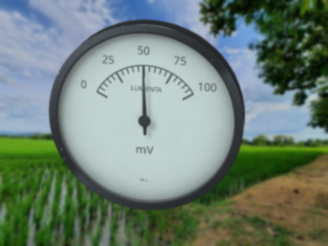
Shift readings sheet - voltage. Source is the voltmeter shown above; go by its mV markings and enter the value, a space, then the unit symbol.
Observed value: 50 mV
